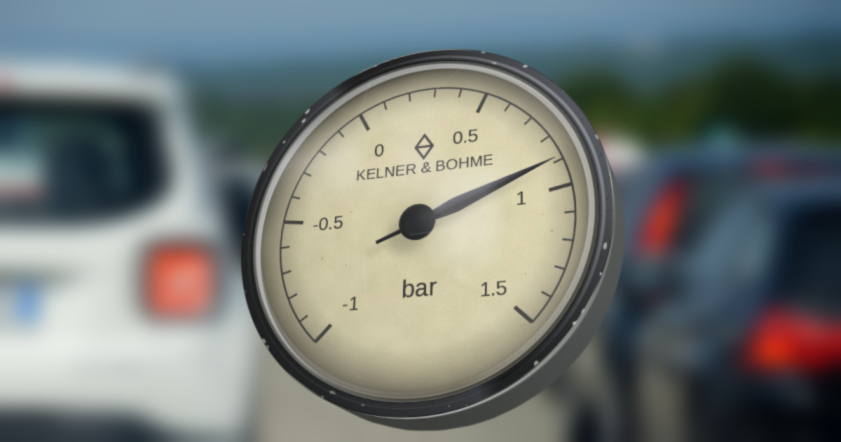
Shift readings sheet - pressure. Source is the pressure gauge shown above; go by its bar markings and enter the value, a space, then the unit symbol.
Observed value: 0.9 bar
